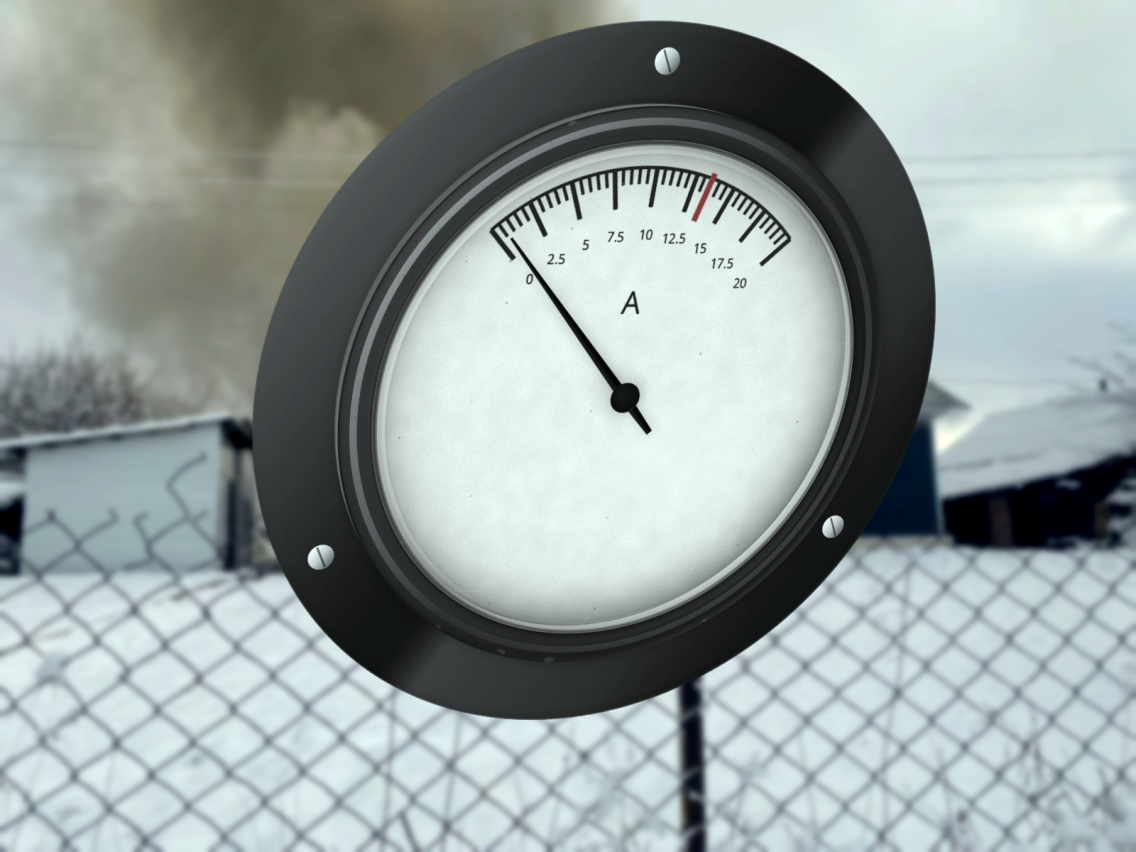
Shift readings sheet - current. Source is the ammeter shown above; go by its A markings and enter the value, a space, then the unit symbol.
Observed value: 0.5 A
